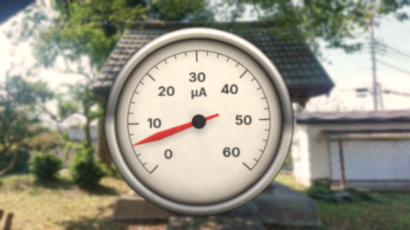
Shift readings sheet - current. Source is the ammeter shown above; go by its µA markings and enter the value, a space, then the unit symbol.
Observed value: 6 µA
